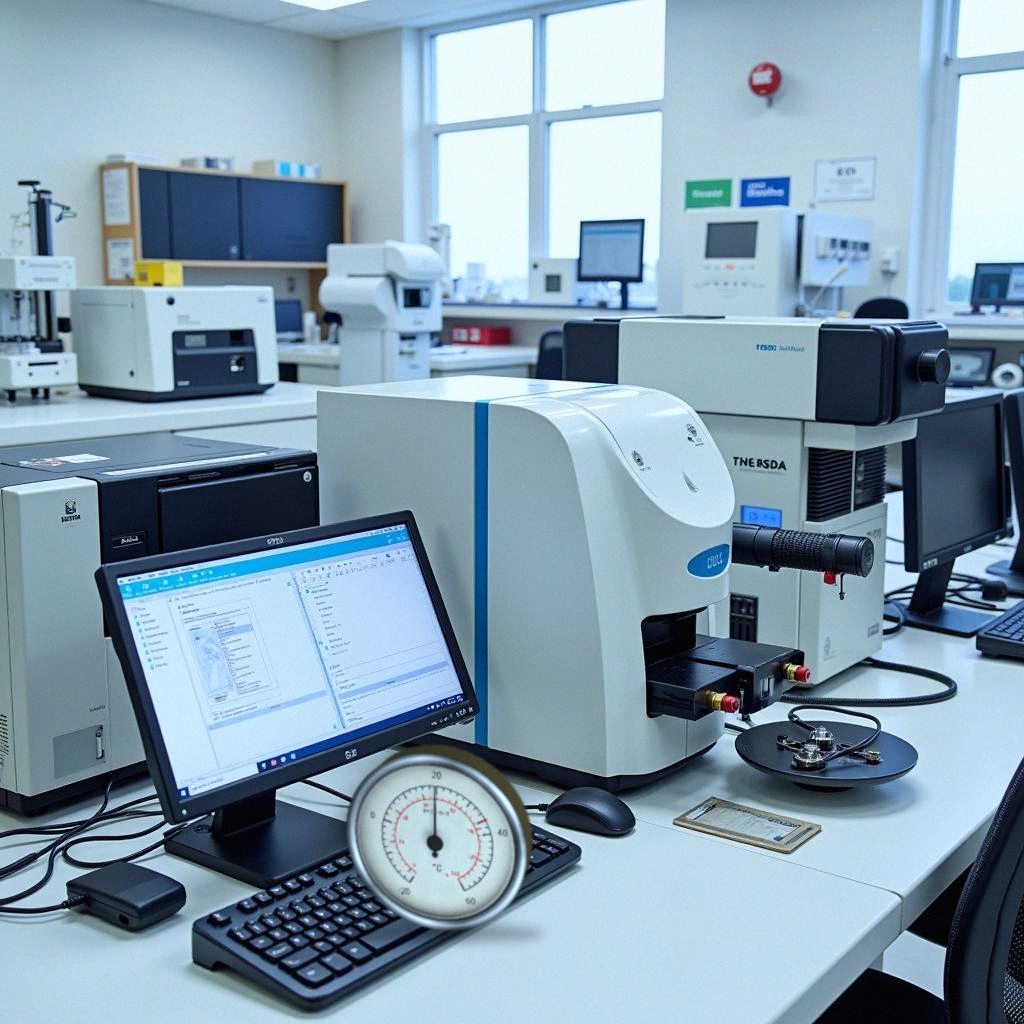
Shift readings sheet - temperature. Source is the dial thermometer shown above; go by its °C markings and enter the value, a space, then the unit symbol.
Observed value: 20 °C
